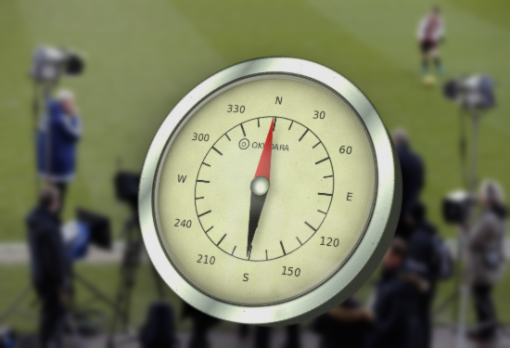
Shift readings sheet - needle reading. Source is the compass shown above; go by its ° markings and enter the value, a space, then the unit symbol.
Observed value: 0 °
